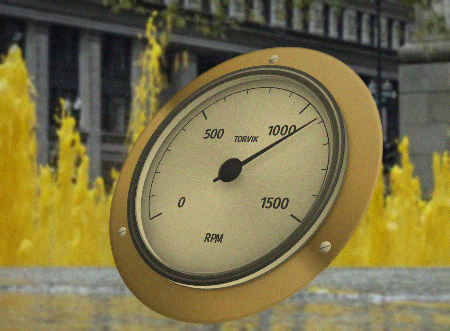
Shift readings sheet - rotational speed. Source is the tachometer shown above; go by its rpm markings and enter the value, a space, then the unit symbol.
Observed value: 1100 rpm
